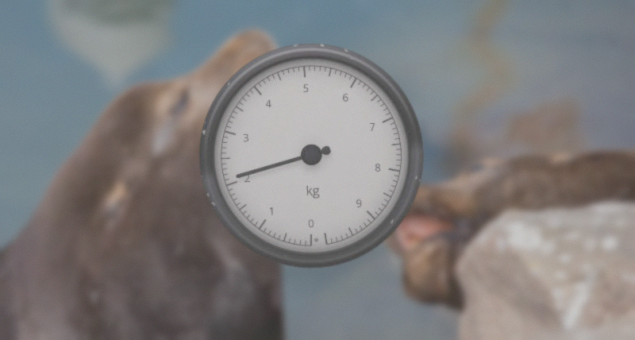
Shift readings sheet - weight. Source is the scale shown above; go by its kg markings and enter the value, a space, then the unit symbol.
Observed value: 2.1 kg
